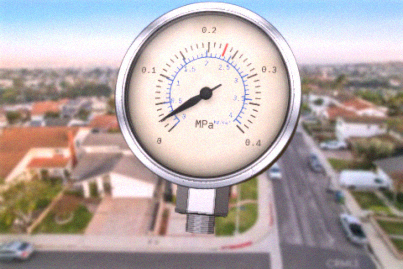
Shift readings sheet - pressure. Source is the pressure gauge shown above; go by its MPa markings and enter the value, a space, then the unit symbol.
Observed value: 0.02 MPa
